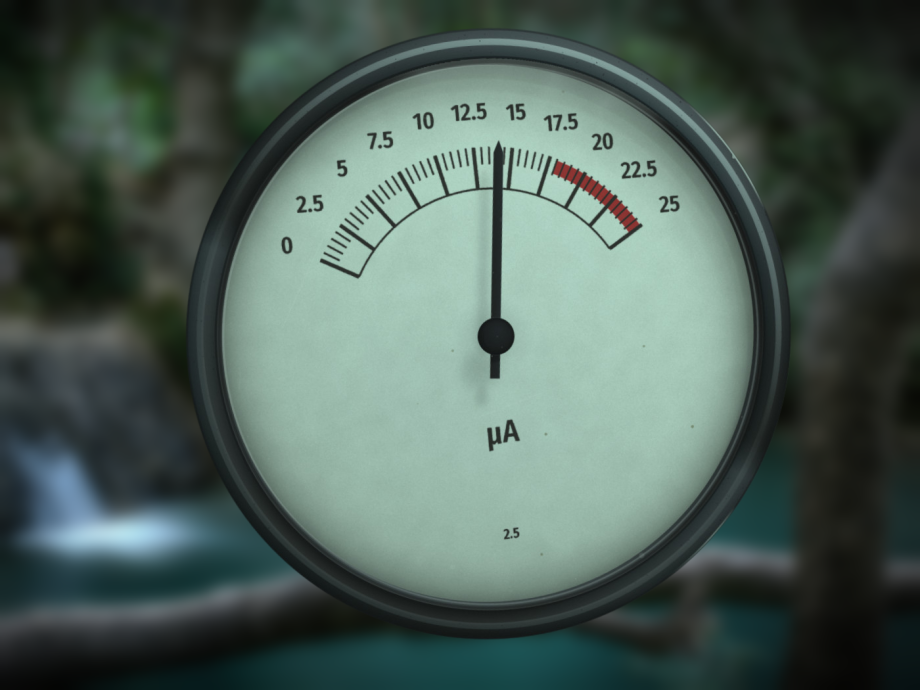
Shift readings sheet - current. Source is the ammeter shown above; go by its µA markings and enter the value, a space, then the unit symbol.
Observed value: 14 µA
